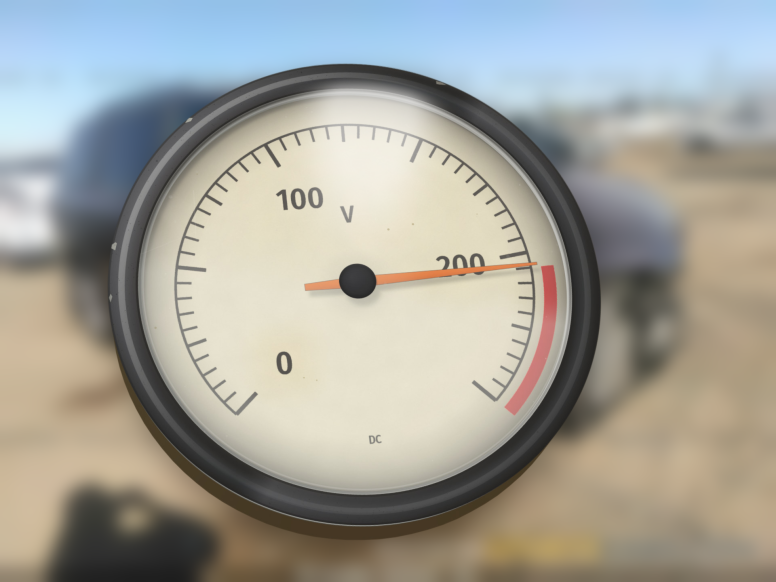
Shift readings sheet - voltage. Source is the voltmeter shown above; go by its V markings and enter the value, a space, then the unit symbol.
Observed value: 205 V
